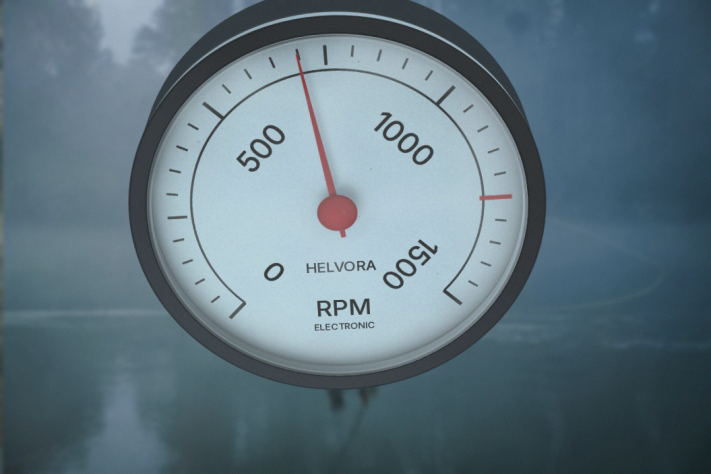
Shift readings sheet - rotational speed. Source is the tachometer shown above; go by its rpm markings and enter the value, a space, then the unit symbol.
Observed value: 700 rpm
